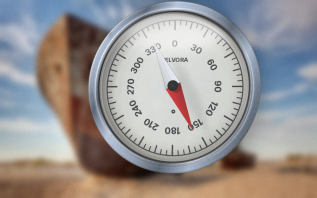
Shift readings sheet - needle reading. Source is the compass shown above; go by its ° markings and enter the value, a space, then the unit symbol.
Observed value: 155 °
